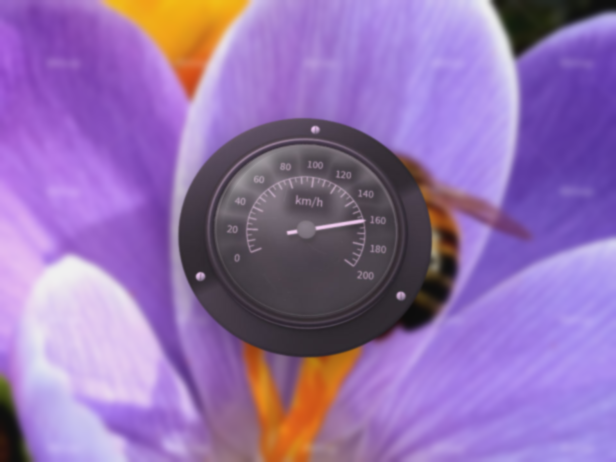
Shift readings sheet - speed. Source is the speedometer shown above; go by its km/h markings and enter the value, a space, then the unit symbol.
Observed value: 160 km/h
